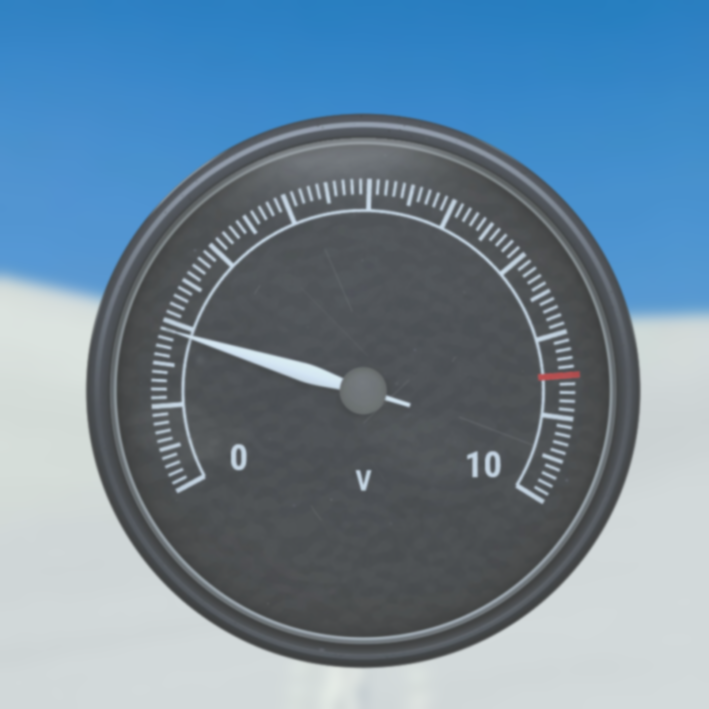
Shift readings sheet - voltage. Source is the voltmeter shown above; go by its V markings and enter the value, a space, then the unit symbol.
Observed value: 1.9 V
